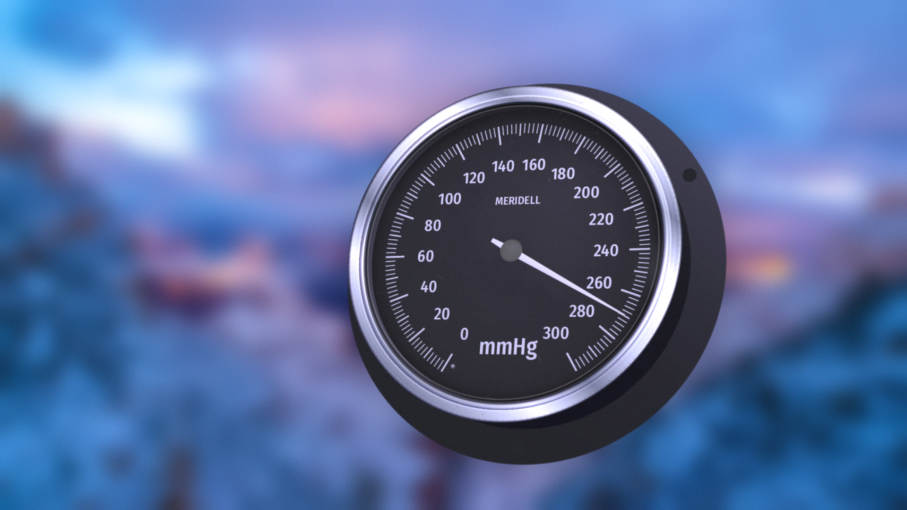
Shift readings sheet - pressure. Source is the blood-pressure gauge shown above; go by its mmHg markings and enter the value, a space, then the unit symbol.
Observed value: 270 mmHg
